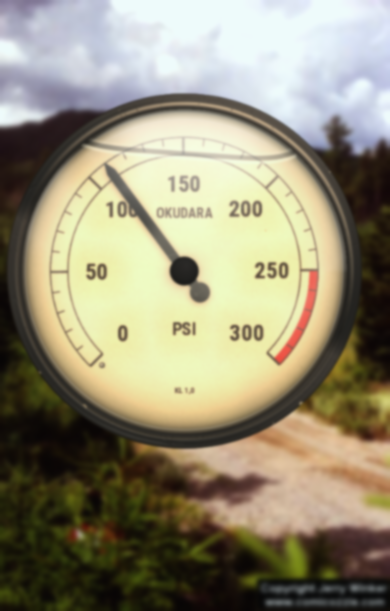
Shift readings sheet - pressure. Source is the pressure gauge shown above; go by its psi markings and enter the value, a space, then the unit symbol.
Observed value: 110 psi
